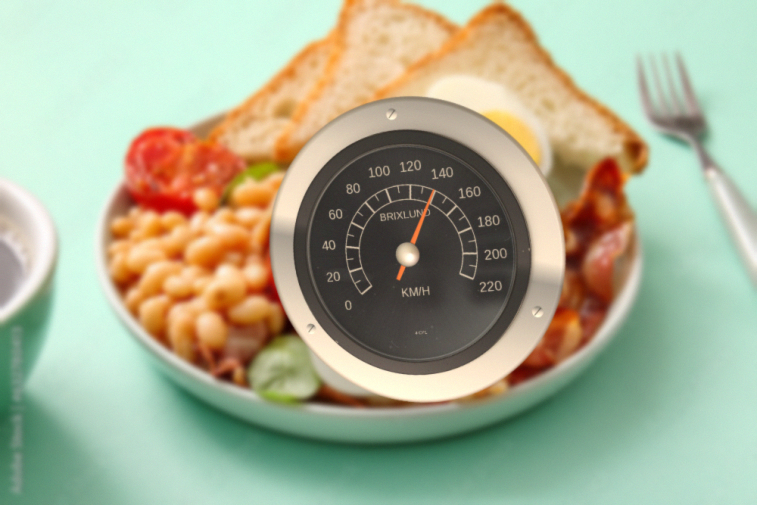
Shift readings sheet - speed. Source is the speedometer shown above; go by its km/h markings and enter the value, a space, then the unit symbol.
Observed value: 140 km/h
